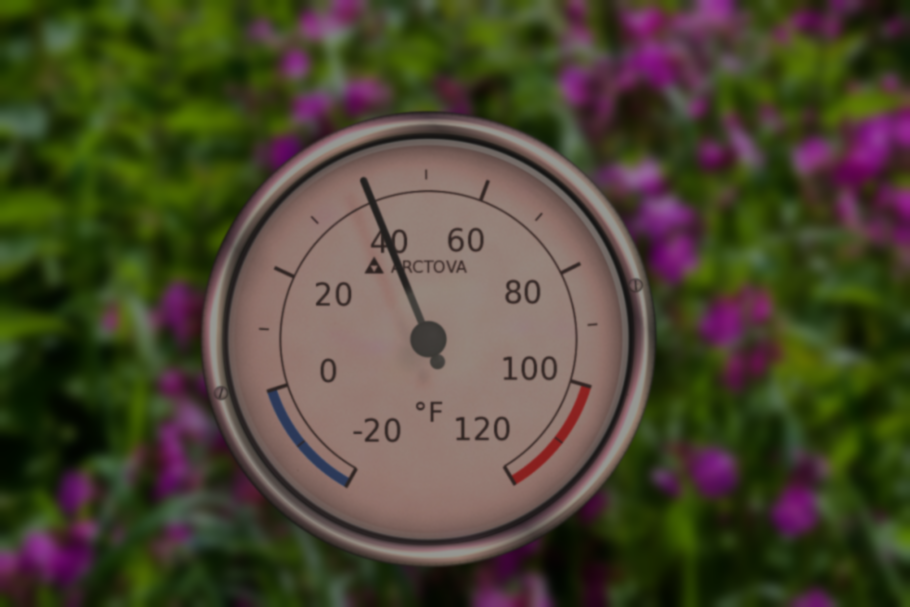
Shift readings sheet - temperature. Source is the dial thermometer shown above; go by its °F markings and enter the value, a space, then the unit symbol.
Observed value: 40 °F
